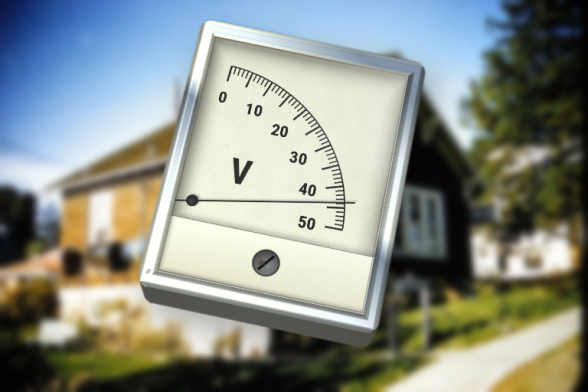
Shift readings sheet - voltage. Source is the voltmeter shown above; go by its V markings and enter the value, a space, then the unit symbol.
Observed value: 44 V
